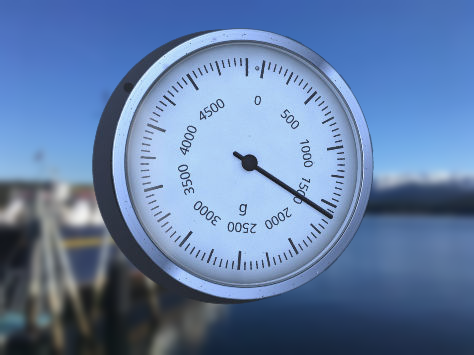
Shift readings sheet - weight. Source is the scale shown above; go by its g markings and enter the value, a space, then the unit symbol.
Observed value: 1600 g
